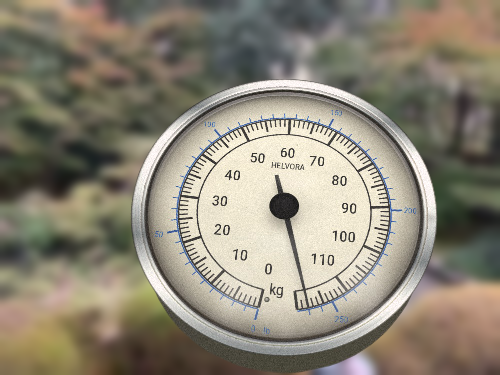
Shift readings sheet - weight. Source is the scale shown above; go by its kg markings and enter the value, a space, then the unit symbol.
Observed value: 118 kg
